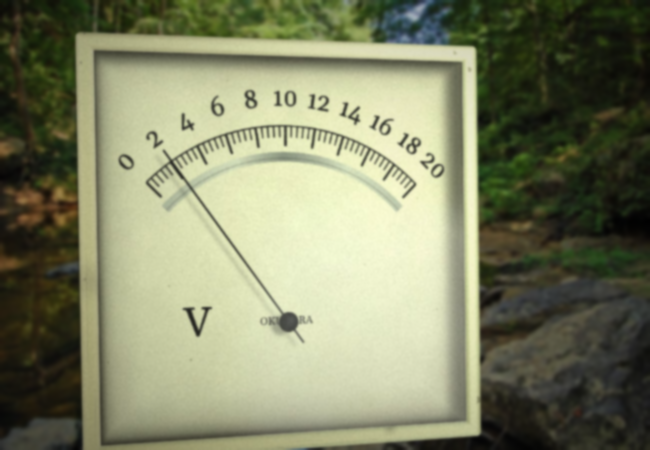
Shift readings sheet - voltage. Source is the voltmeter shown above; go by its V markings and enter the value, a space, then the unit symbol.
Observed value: 2 V
